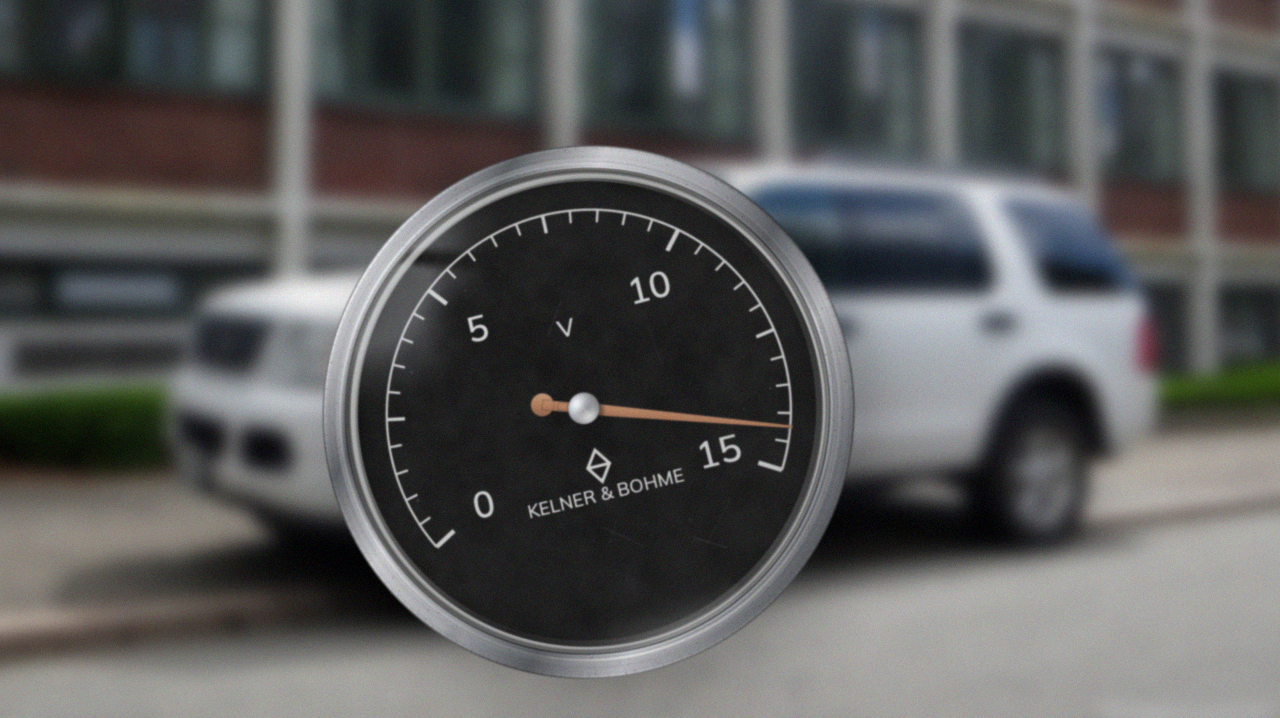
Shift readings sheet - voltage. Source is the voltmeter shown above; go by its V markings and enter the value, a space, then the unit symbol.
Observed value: 14.25 V
